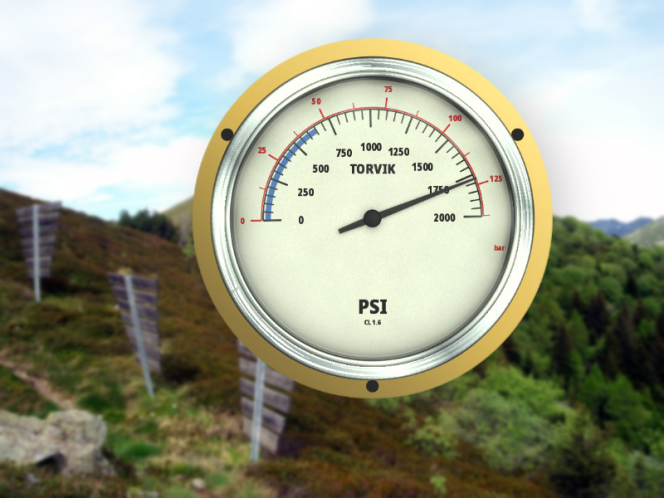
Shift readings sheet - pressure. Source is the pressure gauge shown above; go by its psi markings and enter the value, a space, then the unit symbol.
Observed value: 1775 psi
